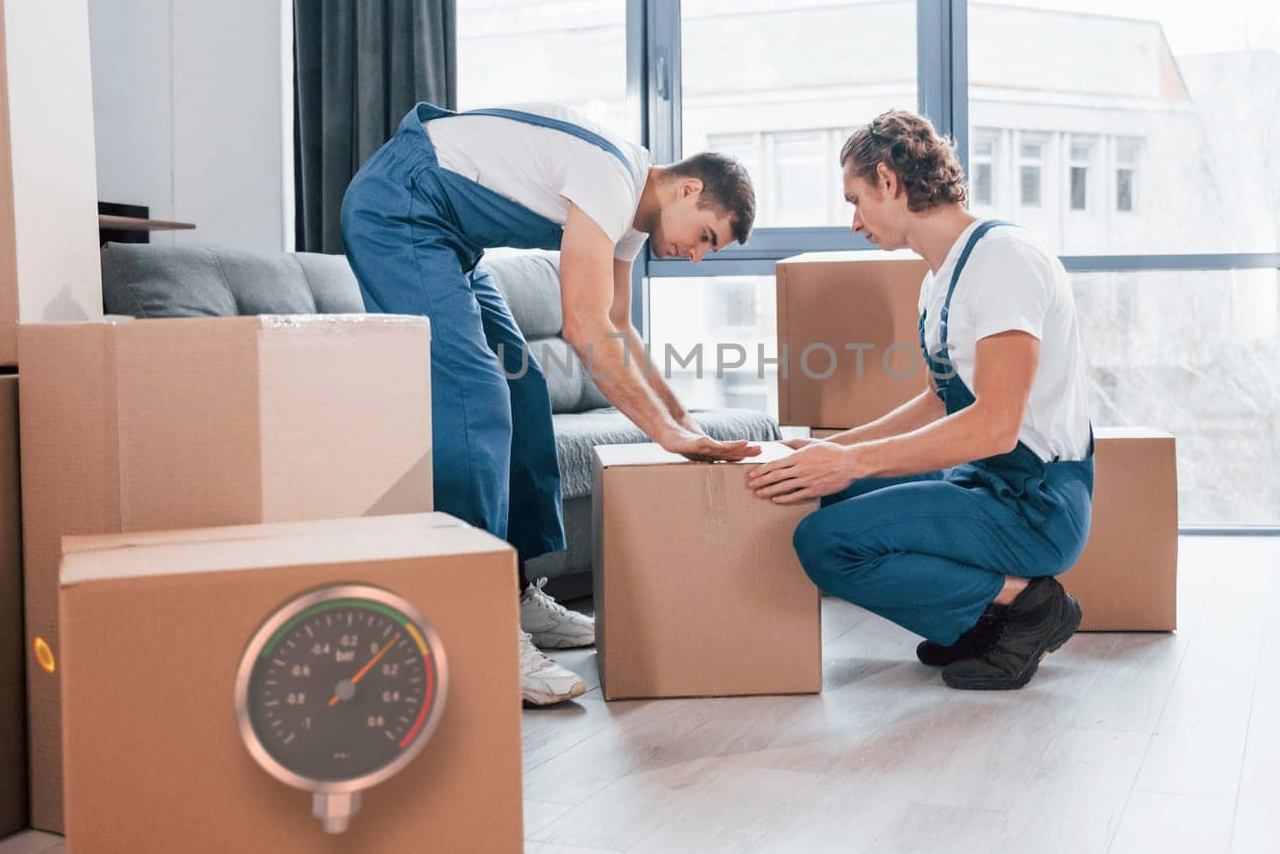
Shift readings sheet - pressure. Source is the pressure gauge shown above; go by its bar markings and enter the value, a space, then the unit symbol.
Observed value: 0.05 bar
